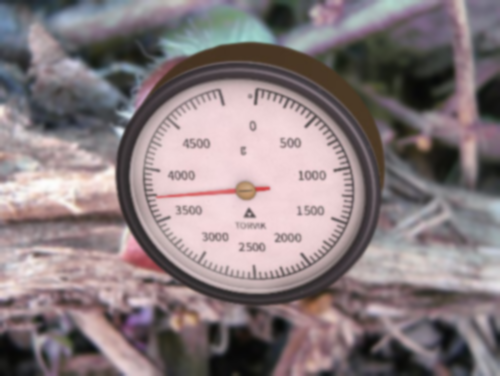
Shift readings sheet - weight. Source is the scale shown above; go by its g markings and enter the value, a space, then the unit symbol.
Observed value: 3750 g
